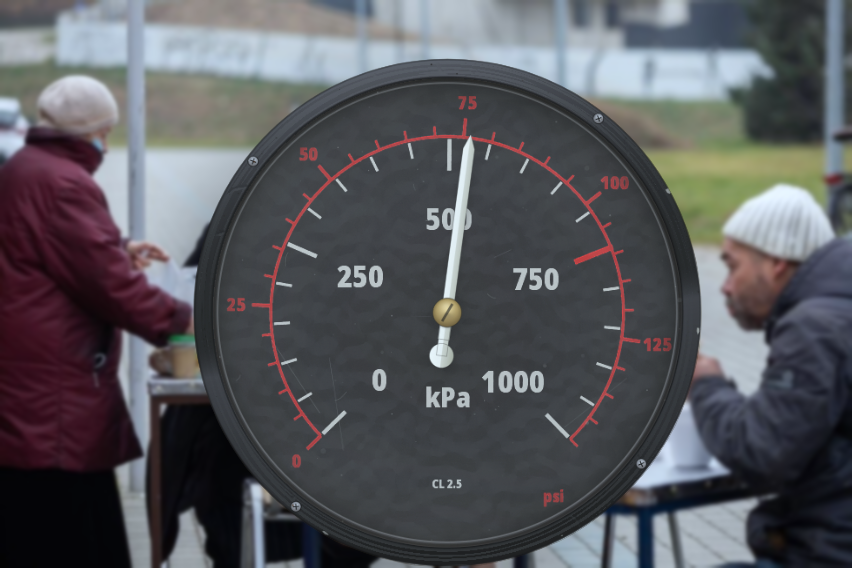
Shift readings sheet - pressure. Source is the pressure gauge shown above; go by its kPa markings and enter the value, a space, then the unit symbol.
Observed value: 525 kPa
